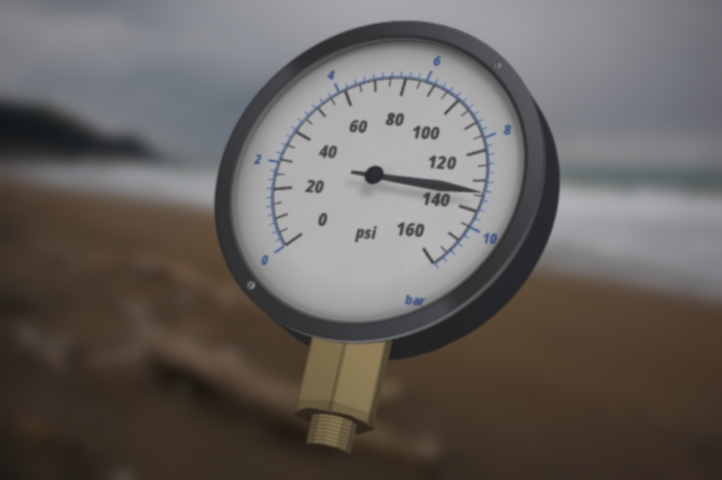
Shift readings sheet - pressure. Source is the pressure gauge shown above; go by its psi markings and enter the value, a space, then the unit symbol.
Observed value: 135 psi
